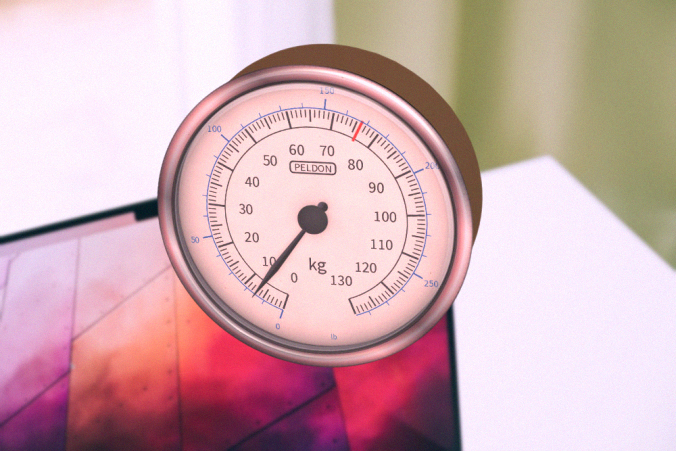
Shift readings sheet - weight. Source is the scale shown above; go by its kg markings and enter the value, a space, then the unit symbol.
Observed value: 7 kg
